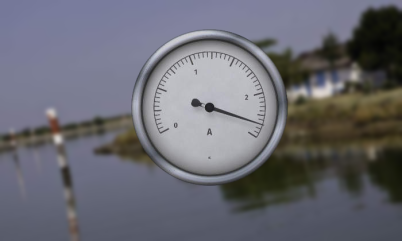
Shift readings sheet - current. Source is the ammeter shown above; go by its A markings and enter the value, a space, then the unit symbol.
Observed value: 2.35 A
